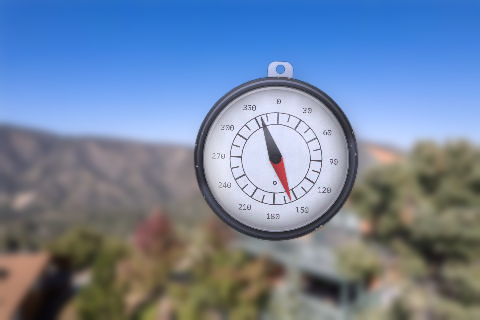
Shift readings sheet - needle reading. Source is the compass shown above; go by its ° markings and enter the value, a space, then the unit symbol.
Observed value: 157.5 °
